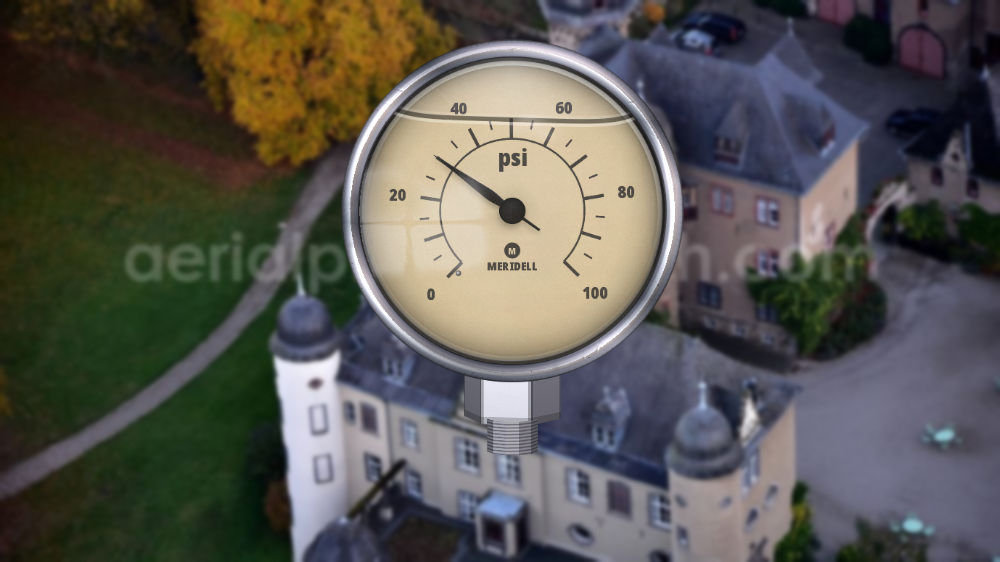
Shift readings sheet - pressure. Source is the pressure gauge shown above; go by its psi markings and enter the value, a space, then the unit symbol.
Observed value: 30 psi
